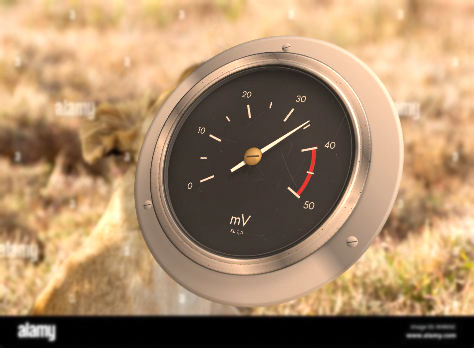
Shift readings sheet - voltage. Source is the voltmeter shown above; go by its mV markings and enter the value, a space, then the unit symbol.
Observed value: 35 mV
